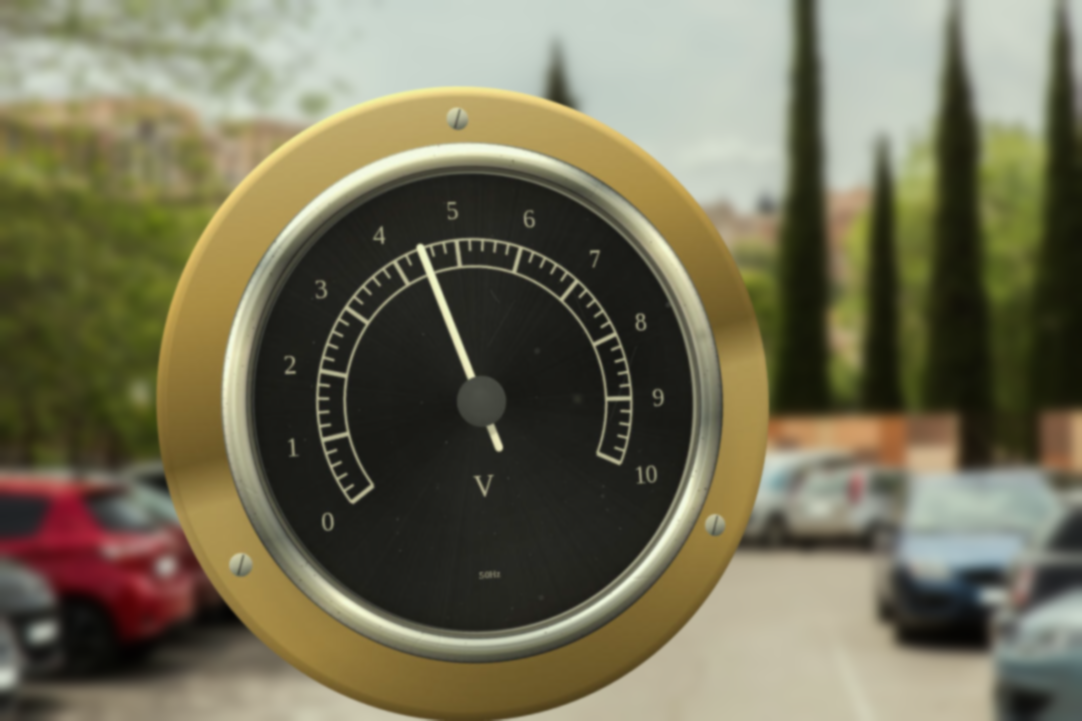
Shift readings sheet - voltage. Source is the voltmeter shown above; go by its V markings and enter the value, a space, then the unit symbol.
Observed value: 4.4 V
